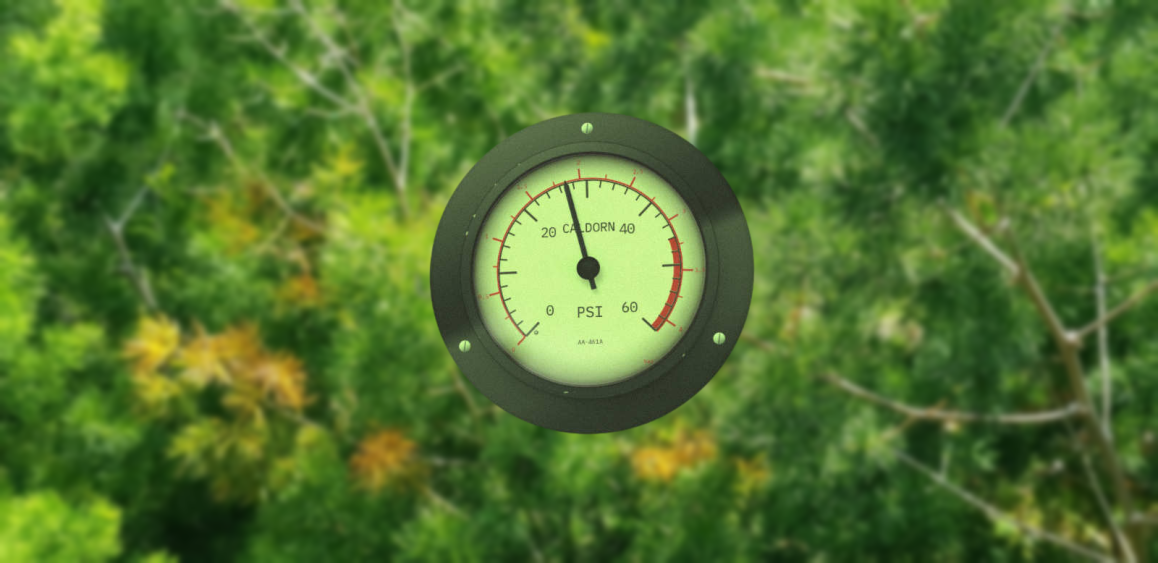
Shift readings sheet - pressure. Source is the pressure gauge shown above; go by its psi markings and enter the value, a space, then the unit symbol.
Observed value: 27 psi
